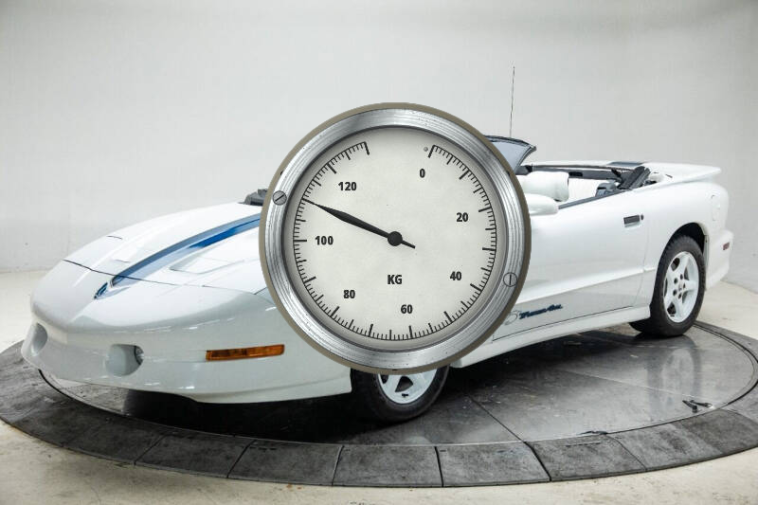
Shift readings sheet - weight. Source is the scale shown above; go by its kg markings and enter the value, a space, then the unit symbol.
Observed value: 110 kg
